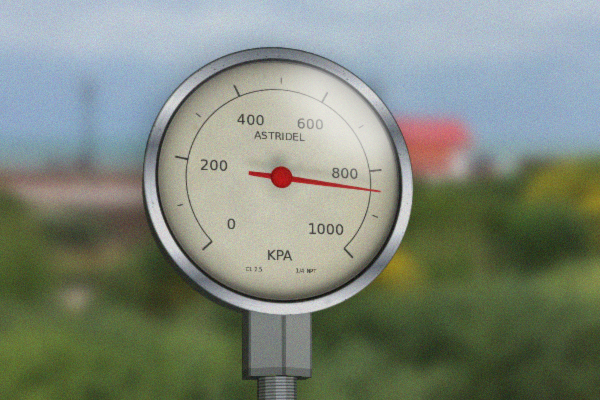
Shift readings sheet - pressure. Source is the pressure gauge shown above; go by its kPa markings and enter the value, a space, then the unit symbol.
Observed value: 850 kPa
